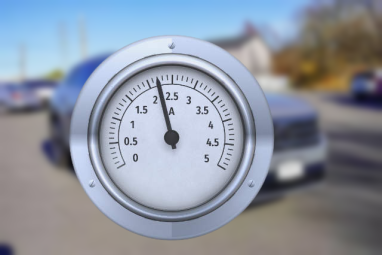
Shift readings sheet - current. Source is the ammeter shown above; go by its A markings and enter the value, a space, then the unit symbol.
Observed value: 2.2 A
